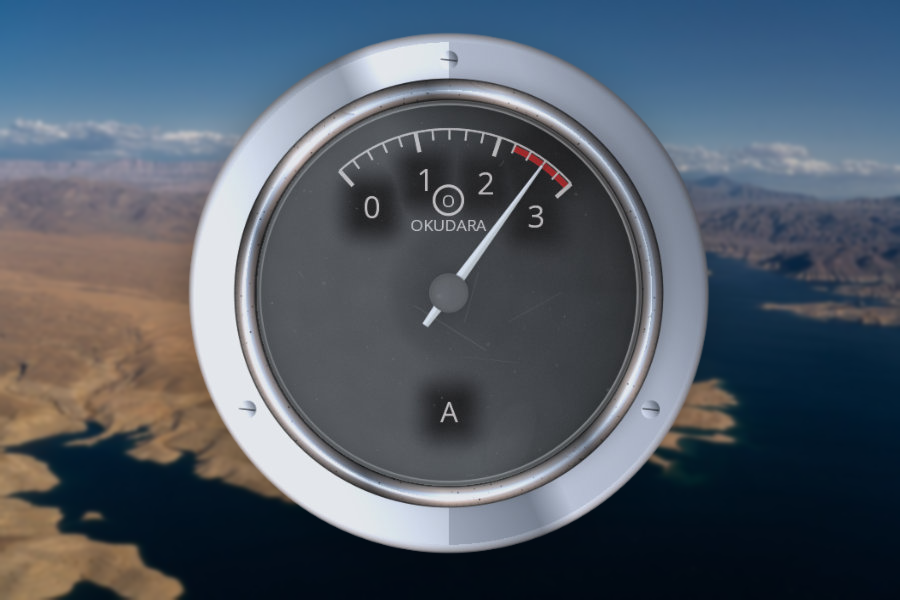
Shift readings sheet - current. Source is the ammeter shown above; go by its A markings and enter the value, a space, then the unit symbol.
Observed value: 2.6 A
